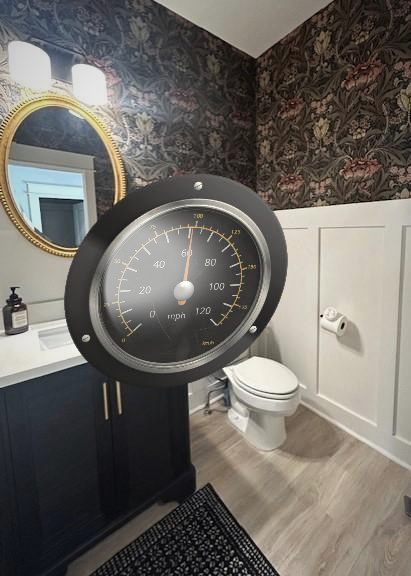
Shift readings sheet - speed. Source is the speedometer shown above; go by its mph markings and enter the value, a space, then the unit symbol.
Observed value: 60 mph
